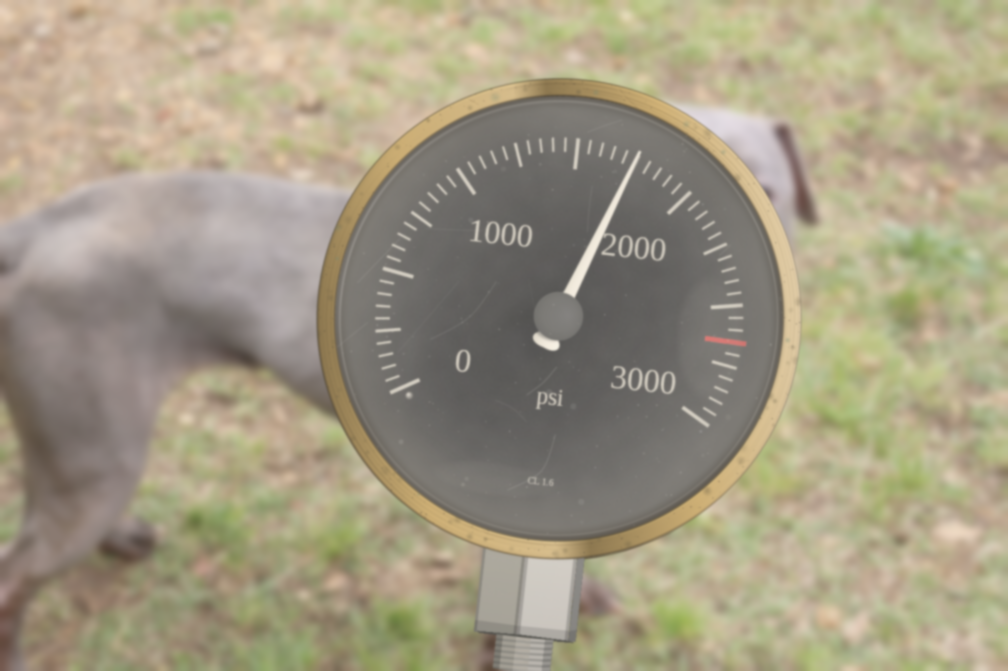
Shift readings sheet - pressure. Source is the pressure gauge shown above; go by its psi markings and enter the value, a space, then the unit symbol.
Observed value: 1750 psi
